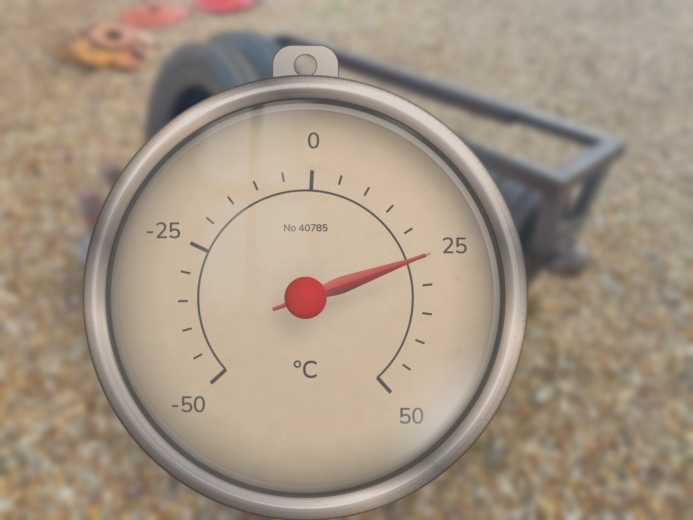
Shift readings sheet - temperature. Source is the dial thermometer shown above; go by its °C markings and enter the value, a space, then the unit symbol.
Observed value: 25 °C
